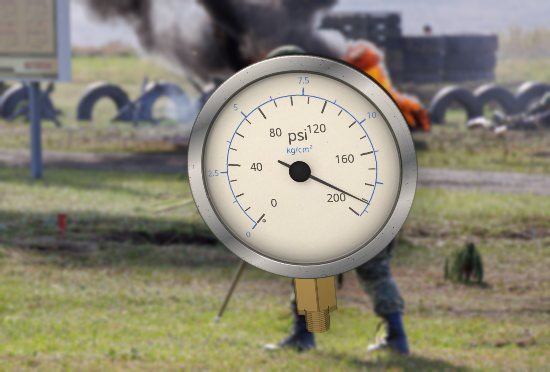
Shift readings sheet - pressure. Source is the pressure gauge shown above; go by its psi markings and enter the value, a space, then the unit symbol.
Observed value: 190 psi
